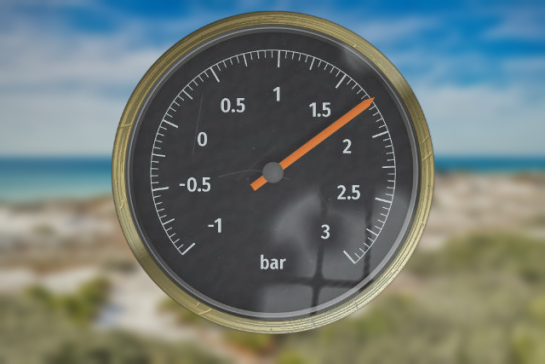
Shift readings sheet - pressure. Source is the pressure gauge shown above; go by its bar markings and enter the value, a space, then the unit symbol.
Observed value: 1.75 bar
